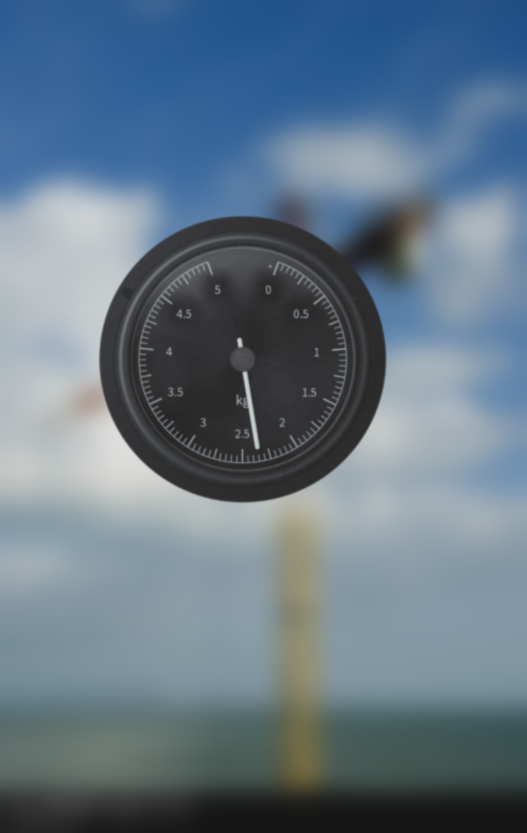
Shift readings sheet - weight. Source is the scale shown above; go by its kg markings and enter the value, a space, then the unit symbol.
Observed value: 2.35 kg
